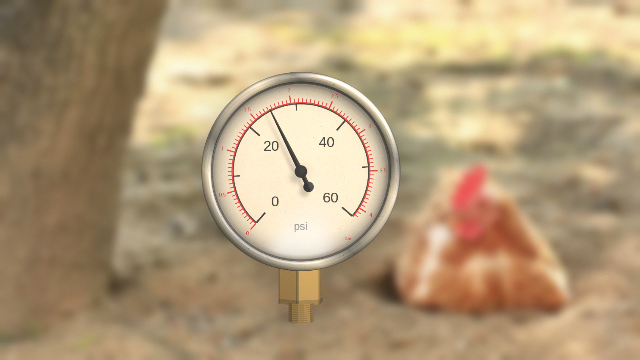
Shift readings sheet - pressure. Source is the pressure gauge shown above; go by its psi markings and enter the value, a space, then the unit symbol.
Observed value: 25 psi
